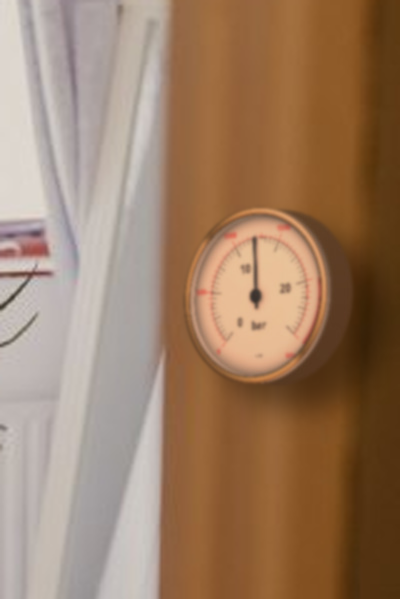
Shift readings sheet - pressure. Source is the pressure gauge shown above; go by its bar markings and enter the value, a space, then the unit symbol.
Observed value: 12.5 bar
